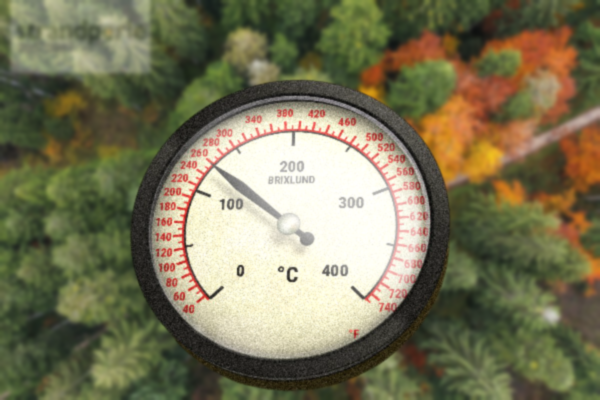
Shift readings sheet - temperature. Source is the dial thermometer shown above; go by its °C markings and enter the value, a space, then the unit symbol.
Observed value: 125 °C
